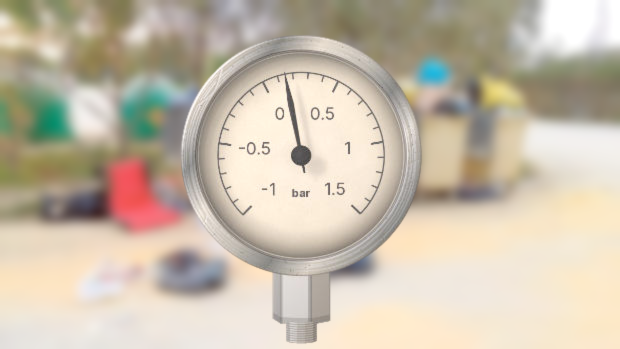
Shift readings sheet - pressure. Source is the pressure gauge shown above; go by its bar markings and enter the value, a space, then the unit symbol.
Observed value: 0.15 bar
